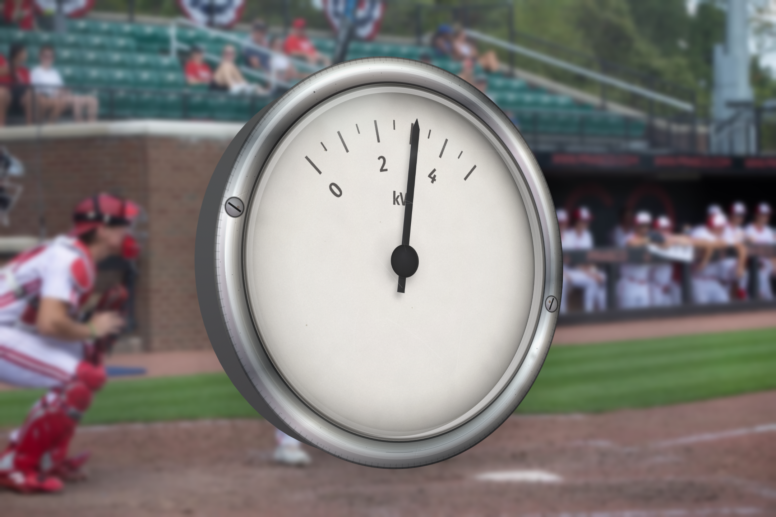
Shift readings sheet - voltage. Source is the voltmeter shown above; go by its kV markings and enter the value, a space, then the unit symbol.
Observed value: 3 kV
